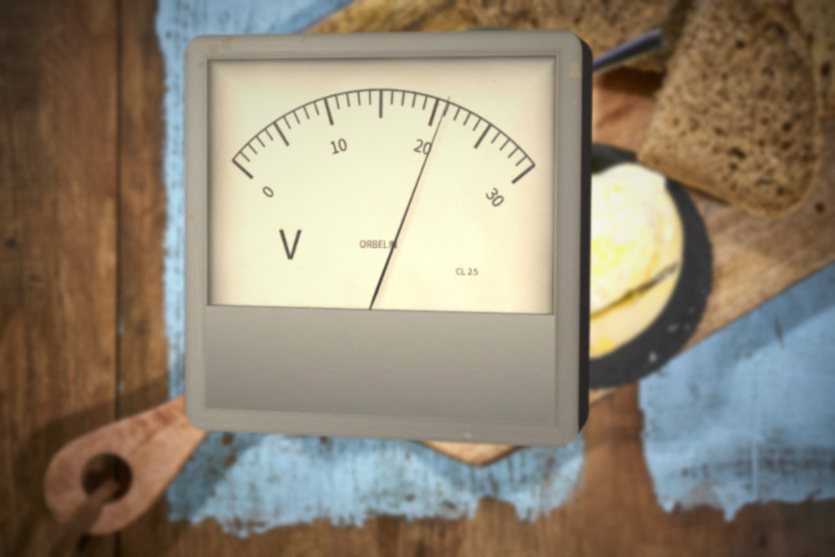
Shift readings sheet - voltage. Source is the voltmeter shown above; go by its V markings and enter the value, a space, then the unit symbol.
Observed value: 21 V
